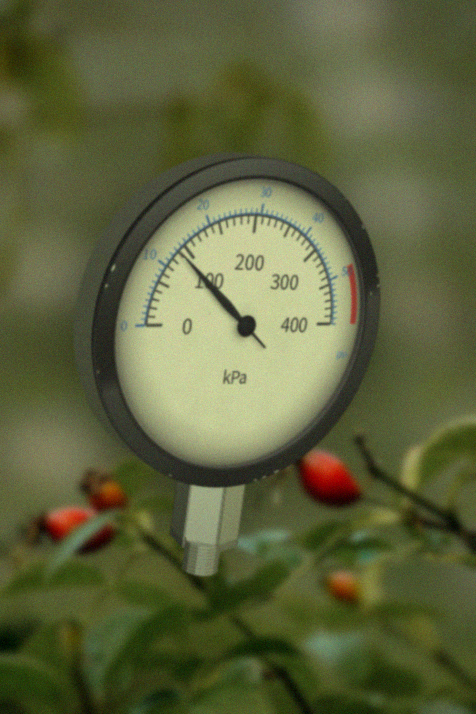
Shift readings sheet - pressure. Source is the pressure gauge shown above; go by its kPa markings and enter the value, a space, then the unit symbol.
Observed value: 90 kPa
